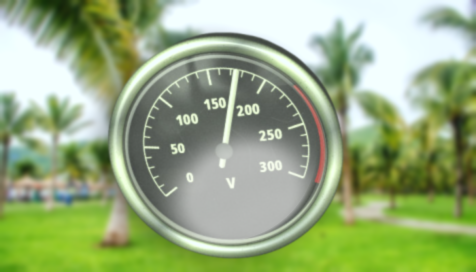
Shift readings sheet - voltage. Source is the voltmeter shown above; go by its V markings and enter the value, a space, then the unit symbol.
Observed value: 175 V
